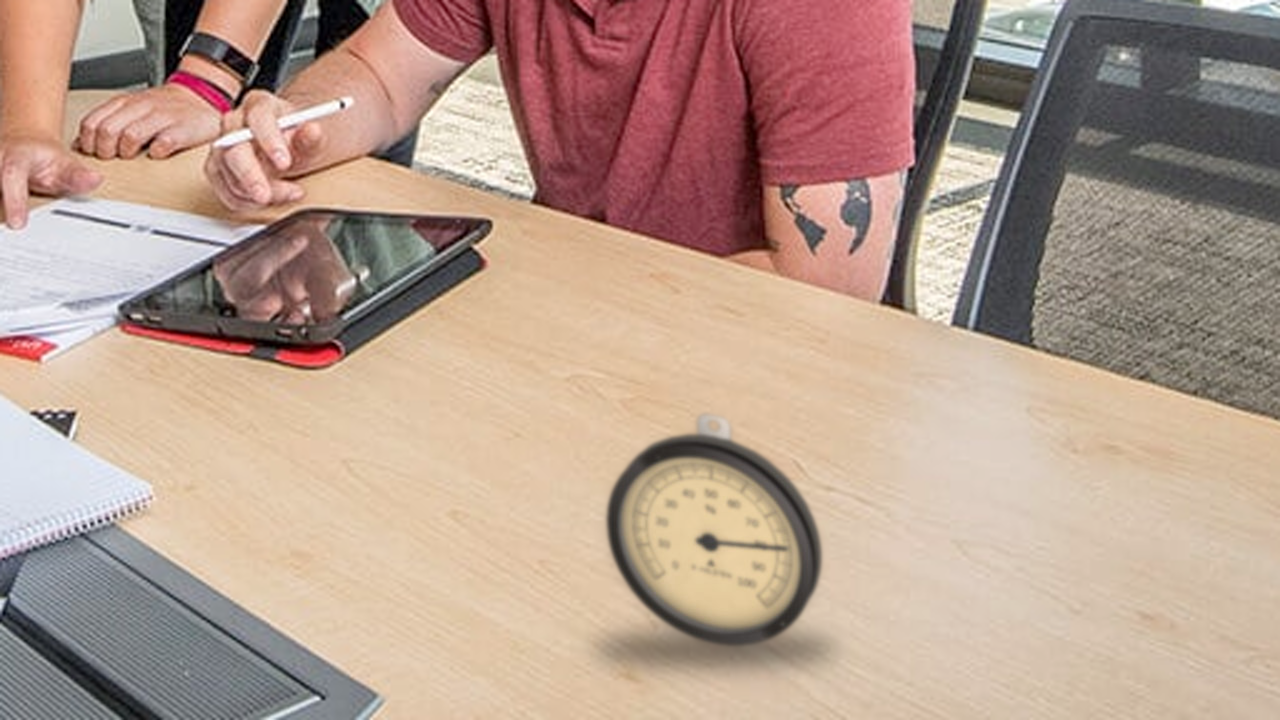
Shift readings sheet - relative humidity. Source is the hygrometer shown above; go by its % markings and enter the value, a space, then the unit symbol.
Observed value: 80 %
